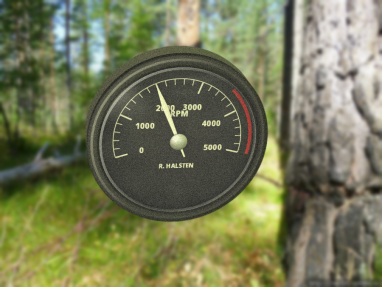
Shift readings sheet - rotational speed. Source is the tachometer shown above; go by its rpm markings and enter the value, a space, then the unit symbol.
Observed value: 2000 rpm
